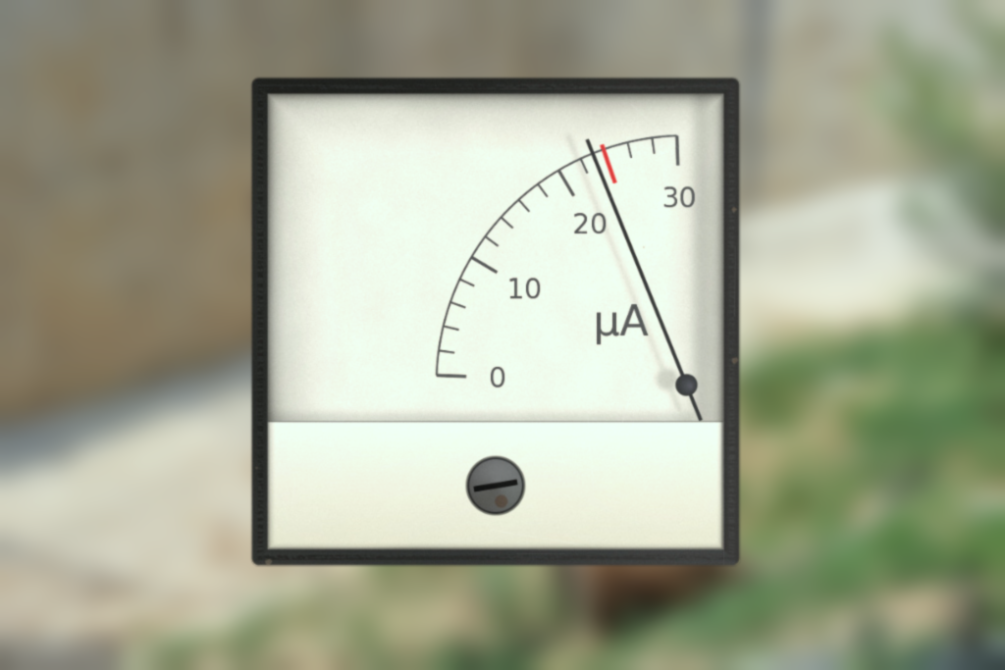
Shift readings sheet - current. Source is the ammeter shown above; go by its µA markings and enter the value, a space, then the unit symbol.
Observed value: 23 µA
